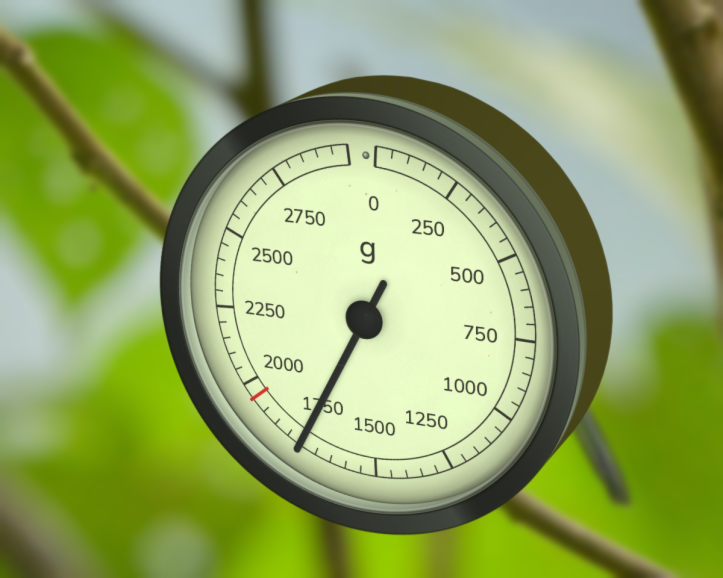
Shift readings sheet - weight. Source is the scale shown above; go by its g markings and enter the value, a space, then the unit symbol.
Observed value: 1750 g
